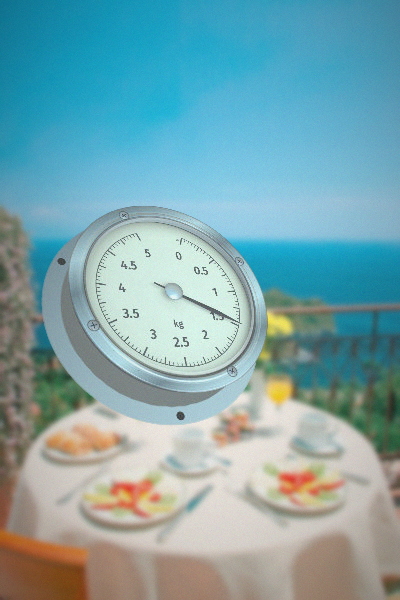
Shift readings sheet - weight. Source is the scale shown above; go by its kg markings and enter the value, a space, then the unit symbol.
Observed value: 1.5 kg
